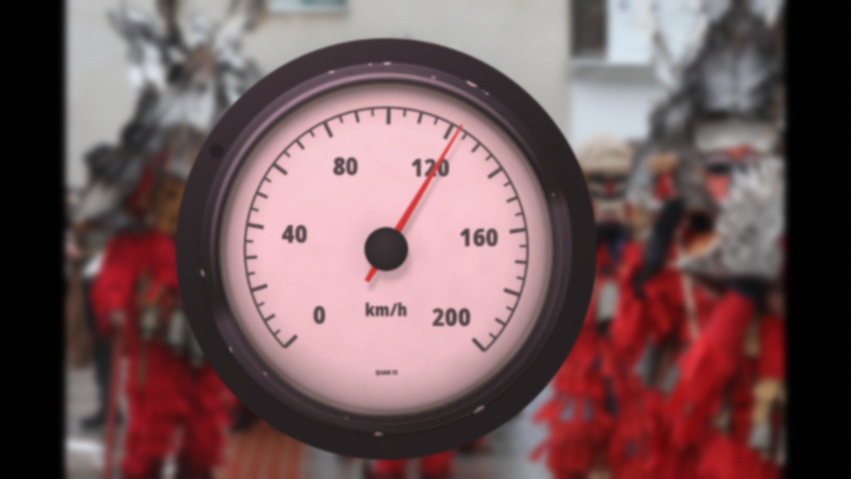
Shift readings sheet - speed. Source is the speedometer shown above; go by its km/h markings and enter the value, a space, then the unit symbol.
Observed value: 122.5 km/h
